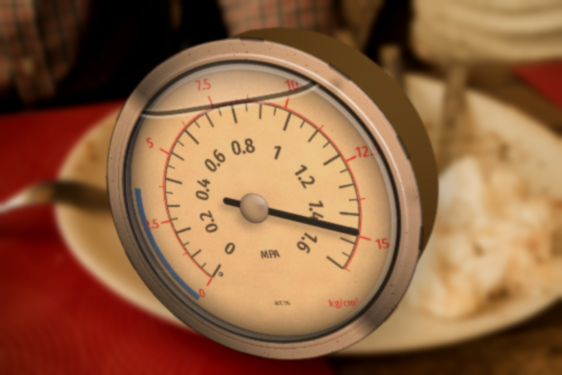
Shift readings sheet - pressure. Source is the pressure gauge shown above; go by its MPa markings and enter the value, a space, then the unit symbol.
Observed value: 1.45 MPa
